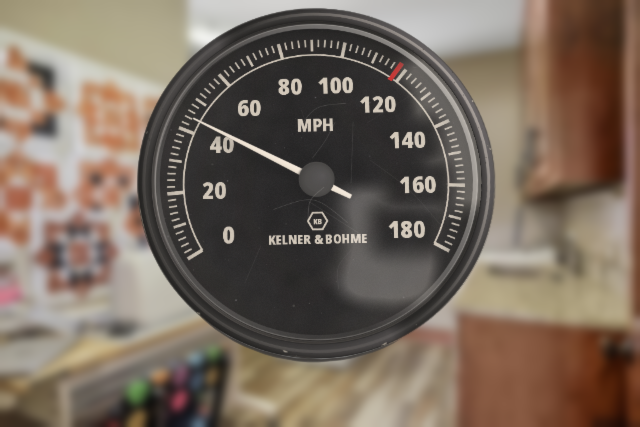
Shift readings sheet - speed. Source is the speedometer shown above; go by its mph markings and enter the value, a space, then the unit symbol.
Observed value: 44 mph
